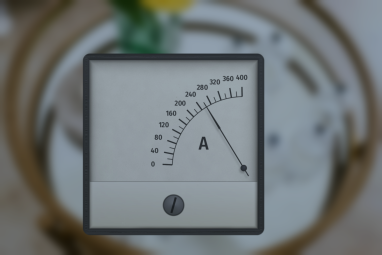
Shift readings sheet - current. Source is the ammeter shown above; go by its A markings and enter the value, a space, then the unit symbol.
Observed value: 260 A
